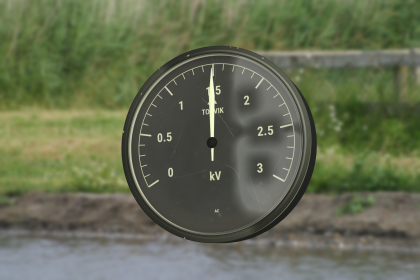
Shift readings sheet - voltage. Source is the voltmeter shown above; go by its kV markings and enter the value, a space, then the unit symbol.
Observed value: 1.5 kV
